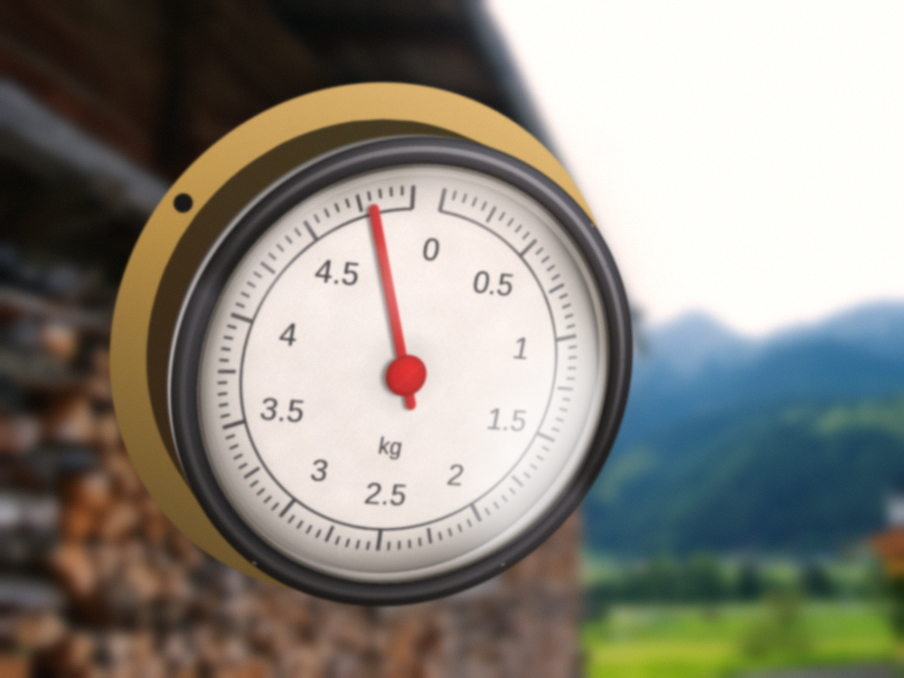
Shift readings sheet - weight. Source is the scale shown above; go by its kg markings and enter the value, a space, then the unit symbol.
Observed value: 4.8 kg
